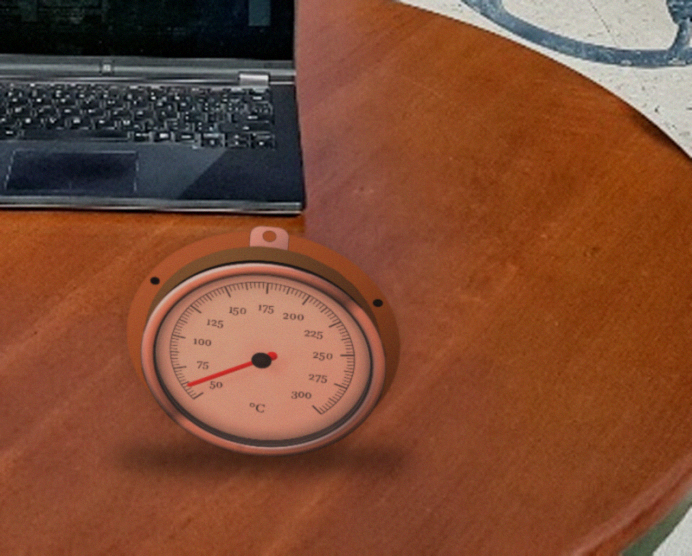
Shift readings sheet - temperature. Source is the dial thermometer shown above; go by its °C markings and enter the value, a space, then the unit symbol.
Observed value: 62.5 °C
